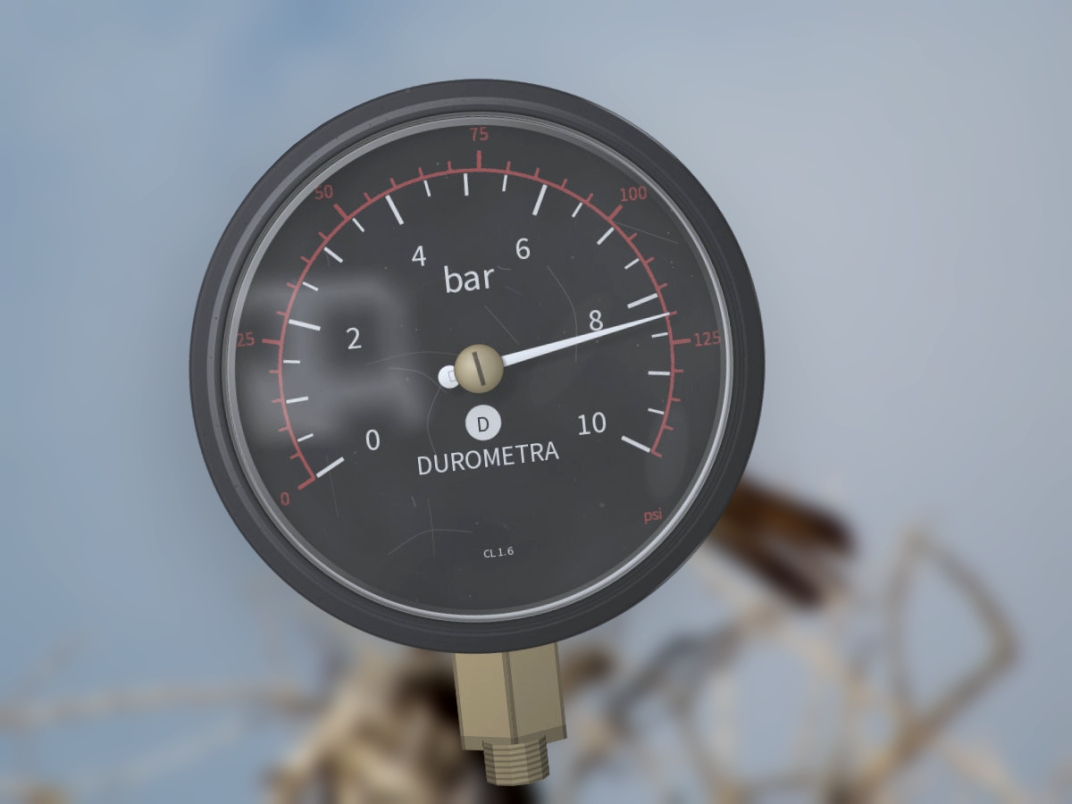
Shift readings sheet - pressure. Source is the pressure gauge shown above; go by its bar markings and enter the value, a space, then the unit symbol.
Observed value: 8.25 bar
